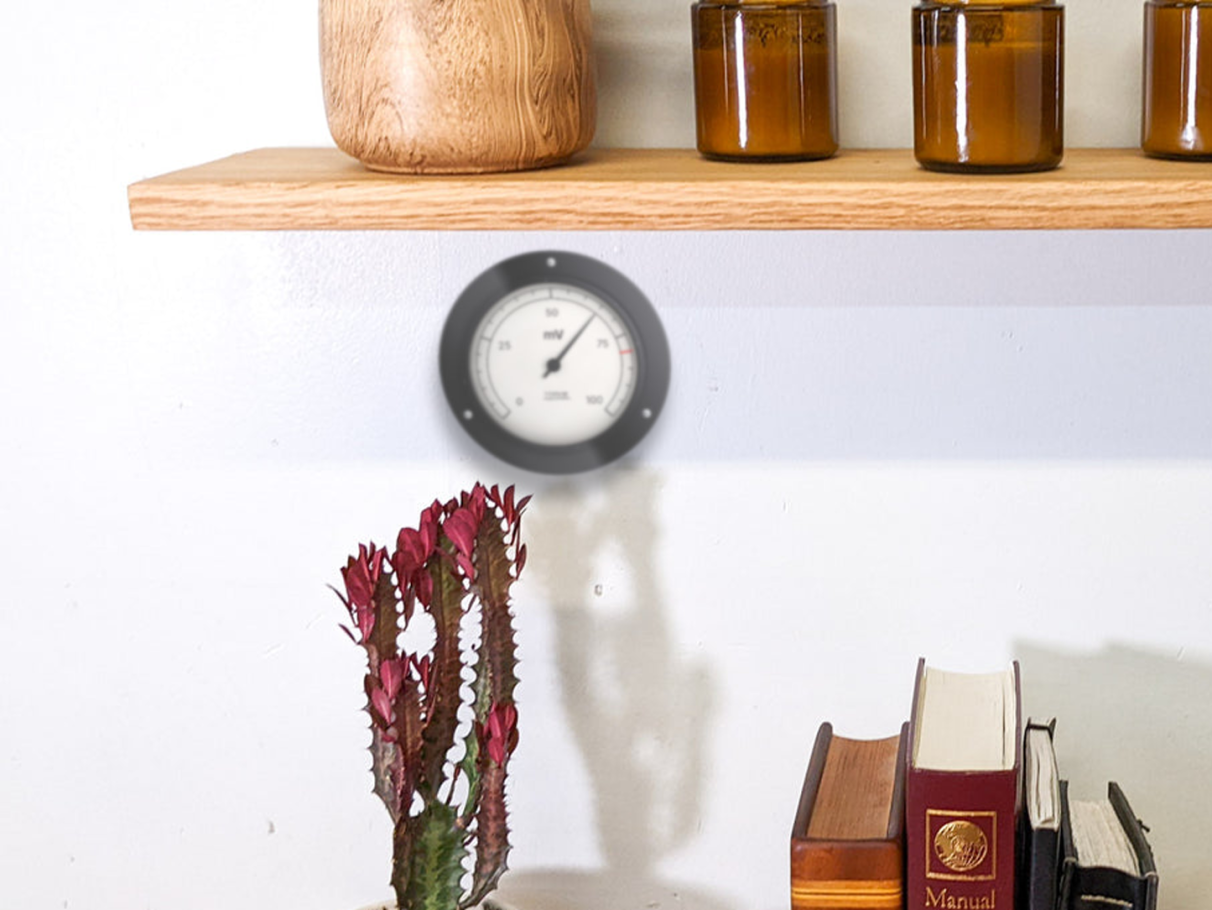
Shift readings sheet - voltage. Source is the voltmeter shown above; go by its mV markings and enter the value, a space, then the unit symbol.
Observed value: 65 mV
